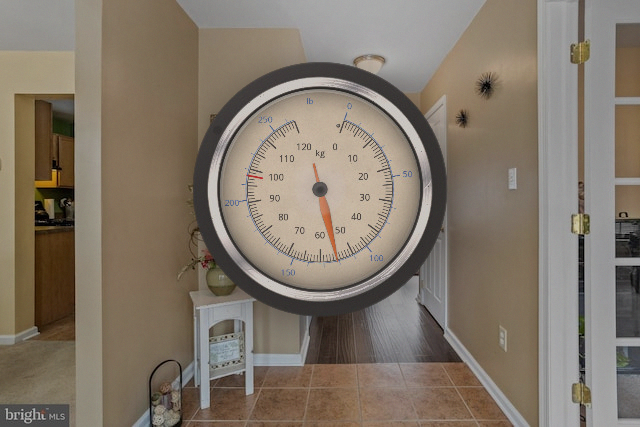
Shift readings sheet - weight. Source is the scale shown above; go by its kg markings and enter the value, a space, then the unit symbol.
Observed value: 55 kg
